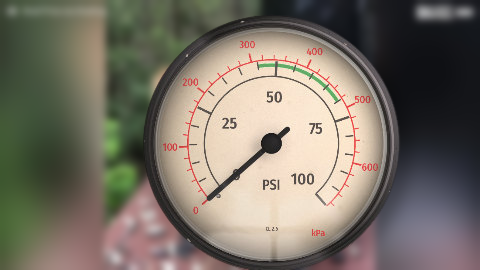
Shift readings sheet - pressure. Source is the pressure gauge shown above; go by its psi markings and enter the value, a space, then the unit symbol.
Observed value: 0 psi
